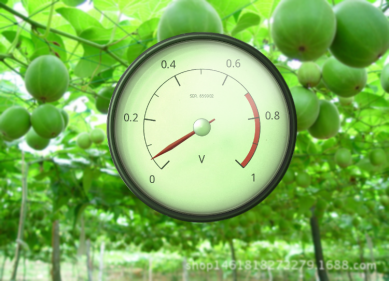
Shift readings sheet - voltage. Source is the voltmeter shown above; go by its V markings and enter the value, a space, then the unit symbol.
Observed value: 0.05 V
